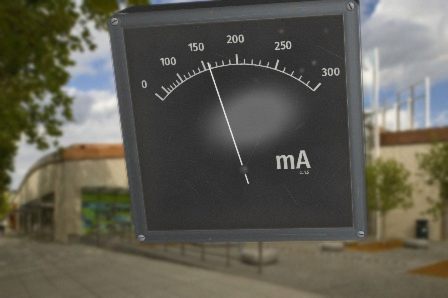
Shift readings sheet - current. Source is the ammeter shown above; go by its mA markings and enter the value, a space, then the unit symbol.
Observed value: 160 mA
